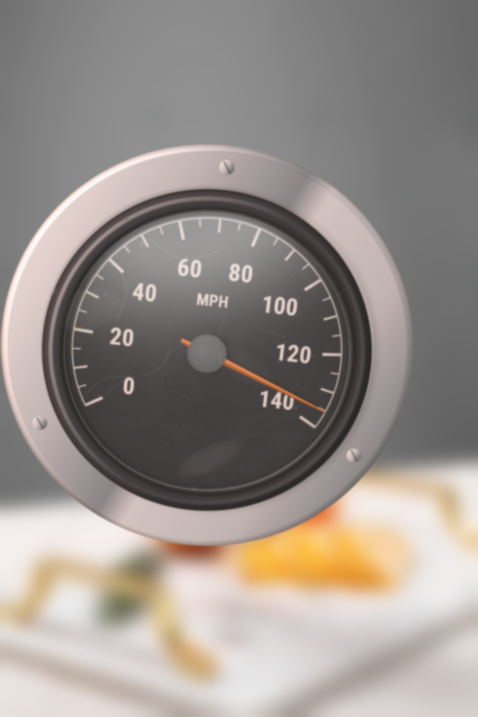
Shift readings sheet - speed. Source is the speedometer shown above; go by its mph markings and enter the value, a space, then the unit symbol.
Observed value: 135 mph
